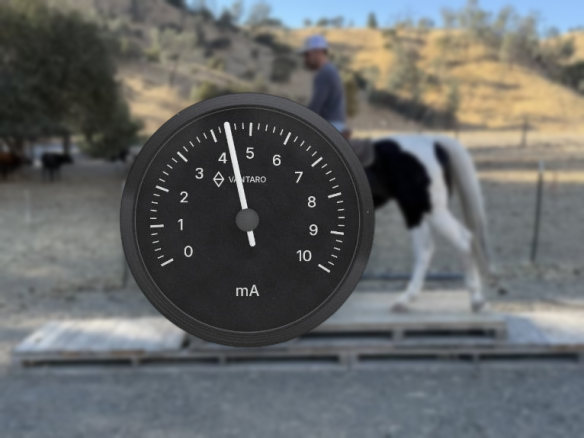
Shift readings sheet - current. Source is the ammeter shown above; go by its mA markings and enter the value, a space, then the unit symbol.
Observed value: 4.4 mA
